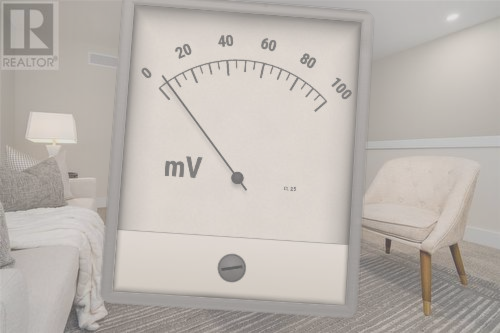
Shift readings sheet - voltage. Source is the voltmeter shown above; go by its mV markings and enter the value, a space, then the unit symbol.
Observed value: 5 mV
